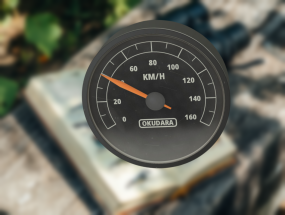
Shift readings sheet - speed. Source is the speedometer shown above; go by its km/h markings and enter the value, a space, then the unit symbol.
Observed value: 40 km/h
